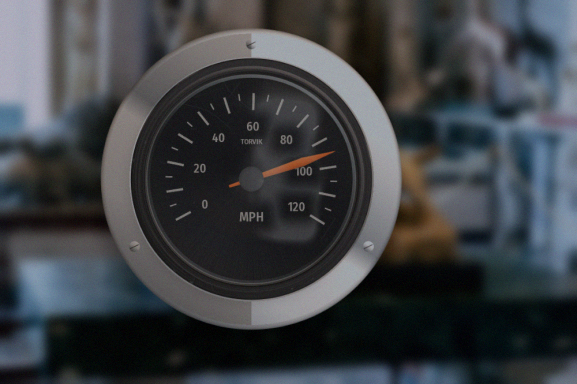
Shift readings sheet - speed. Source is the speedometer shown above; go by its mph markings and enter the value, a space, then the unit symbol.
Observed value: 95 mph
